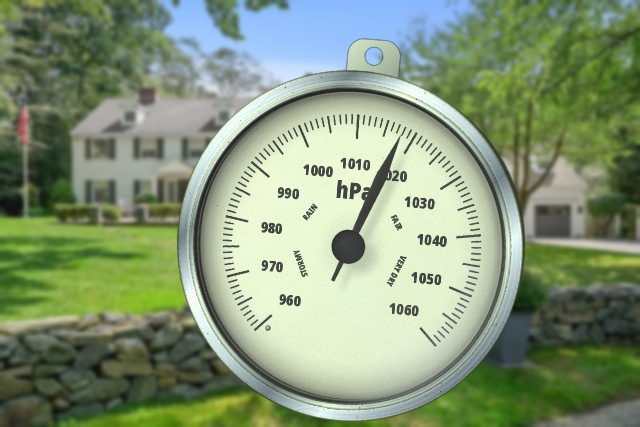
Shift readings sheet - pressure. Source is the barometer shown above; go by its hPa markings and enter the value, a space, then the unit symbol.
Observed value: 1018 hPa
